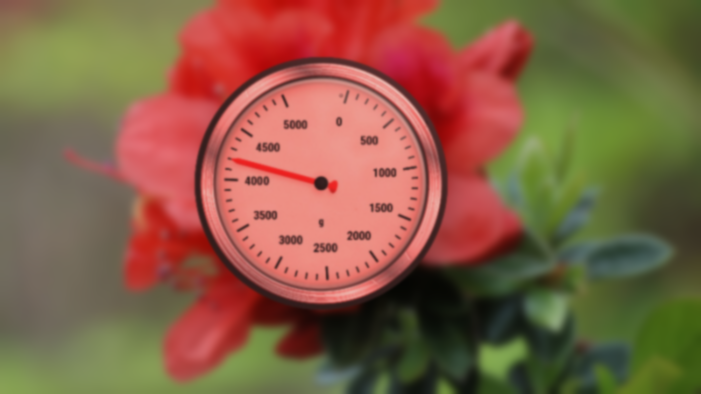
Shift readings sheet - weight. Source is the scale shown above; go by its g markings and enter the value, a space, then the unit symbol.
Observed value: 4200 g
